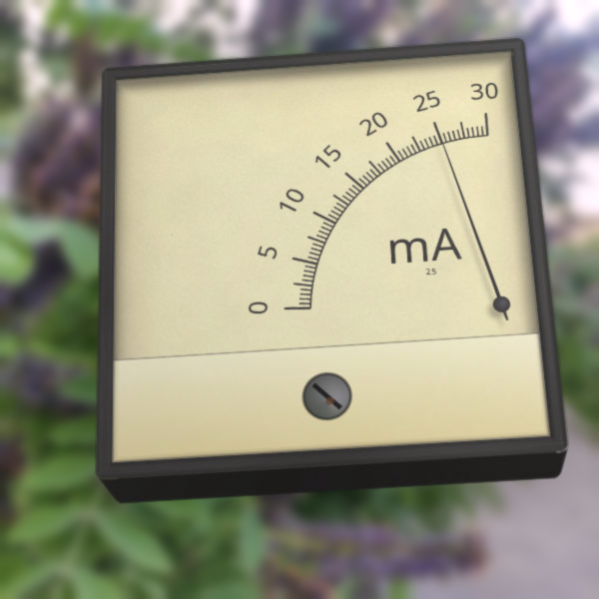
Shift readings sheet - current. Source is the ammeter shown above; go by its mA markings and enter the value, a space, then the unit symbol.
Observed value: 25 mA
